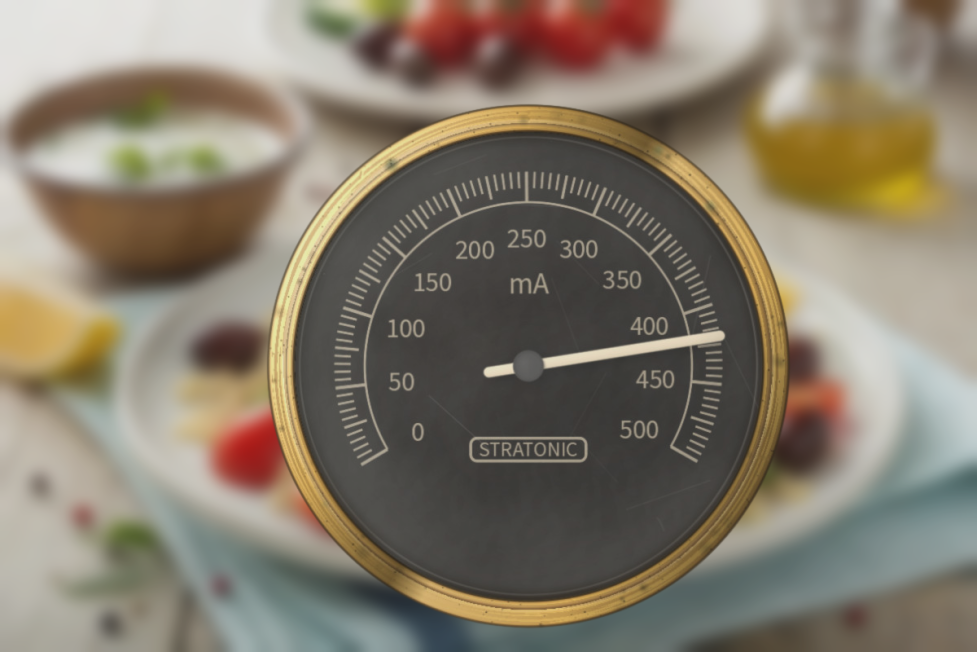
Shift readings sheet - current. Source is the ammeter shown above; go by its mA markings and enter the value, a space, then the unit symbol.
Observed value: 420 mA
